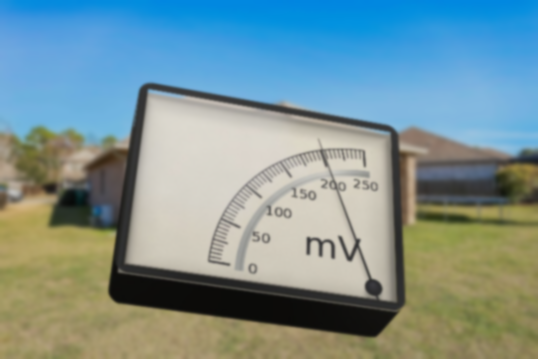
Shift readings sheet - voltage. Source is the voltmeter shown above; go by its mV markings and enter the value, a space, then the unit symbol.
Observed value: 200 mV
